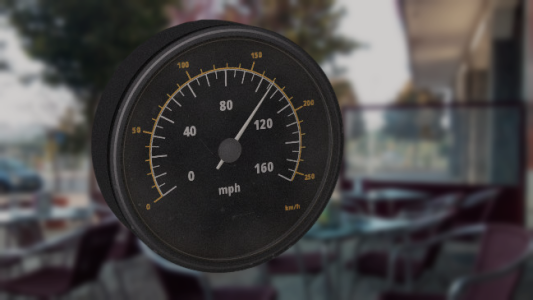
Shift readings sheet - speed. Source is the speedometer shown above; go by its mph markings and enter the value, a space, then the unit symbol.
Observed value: 105 mph
